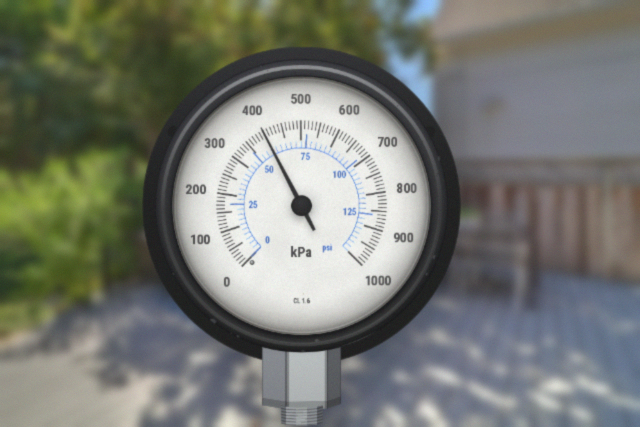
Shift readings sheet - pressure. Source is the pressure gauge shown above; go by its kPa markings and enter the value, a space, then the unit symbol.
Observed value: 400 kPa
